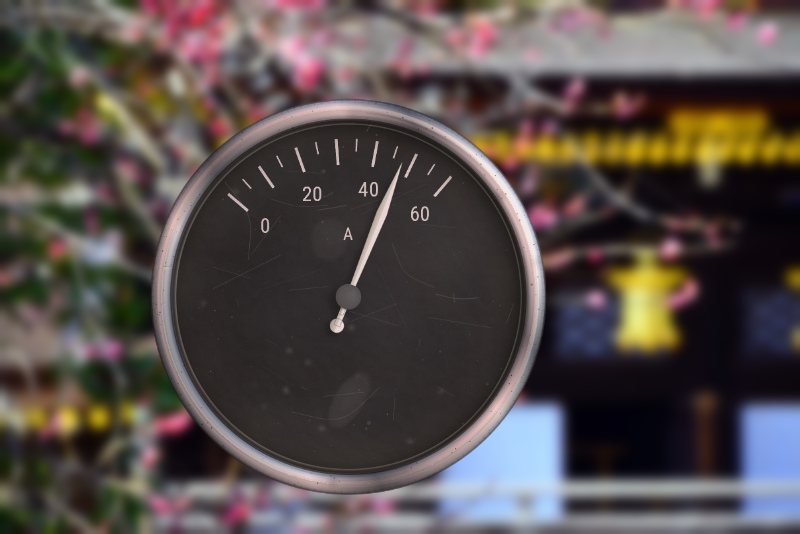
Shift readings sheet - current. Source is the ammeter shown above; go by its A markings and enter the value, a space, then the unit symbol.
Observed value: 47.5 A
